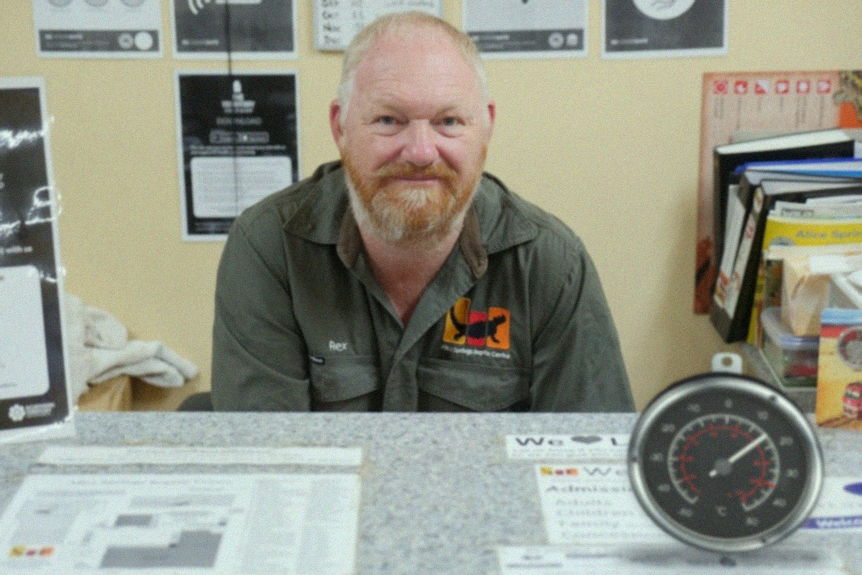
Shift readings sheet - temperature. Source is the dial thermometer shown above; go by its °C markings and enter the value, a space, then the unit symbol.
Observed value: 15 °C
